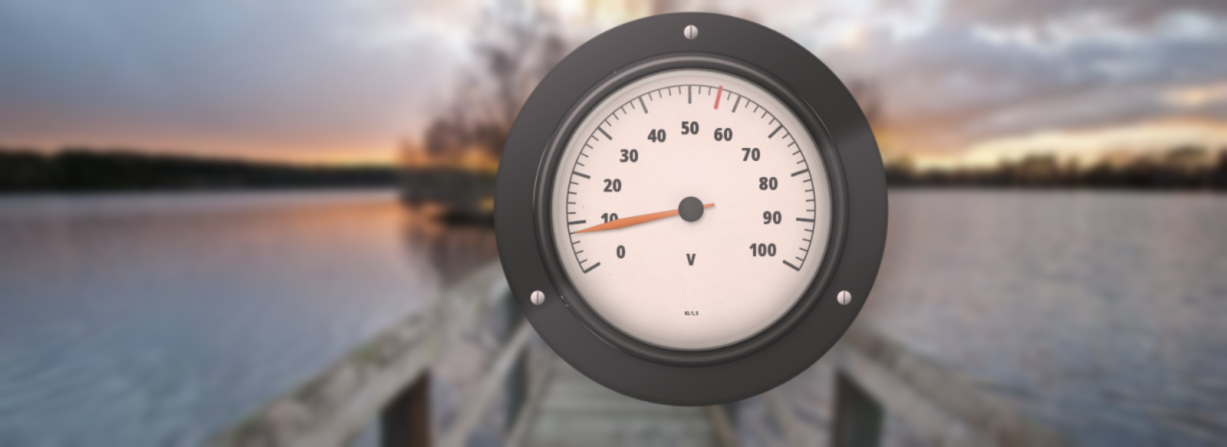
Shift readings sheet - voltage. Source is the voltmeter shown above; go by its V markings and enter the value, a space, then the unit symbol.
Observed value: 8 V
